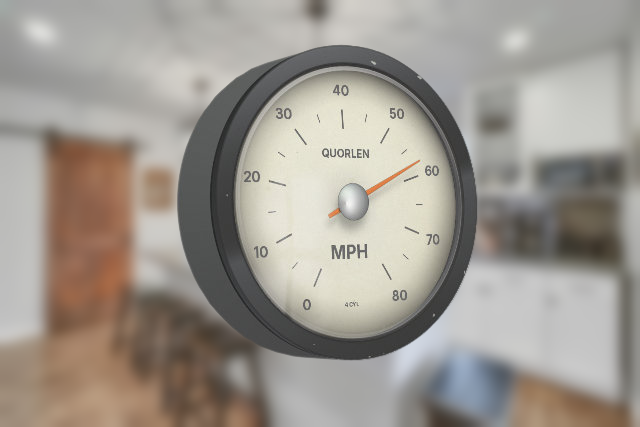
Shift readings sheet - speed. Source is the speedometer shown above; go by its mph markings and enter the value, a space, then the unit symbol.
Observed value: 57.5 mph
